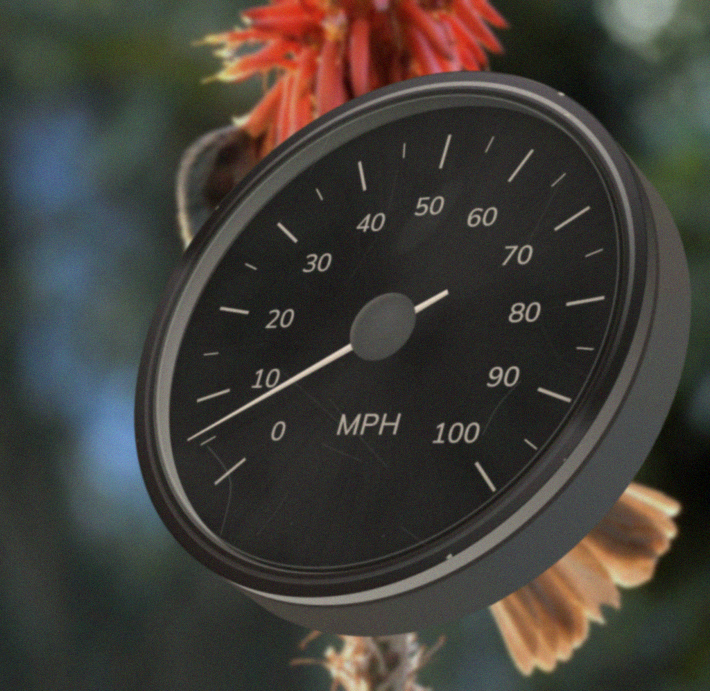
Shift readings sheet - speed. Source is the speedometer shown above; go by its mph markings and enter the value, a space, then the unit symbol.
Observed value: 5 mph
